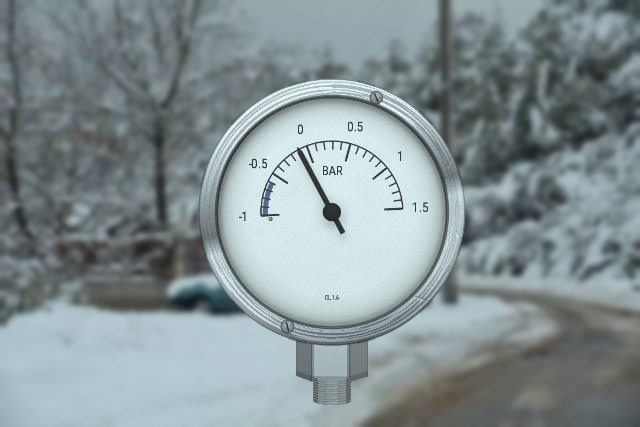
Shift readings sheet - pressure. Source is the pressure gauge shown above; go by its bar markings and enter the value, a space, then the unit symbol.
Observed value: -0.1 bar
